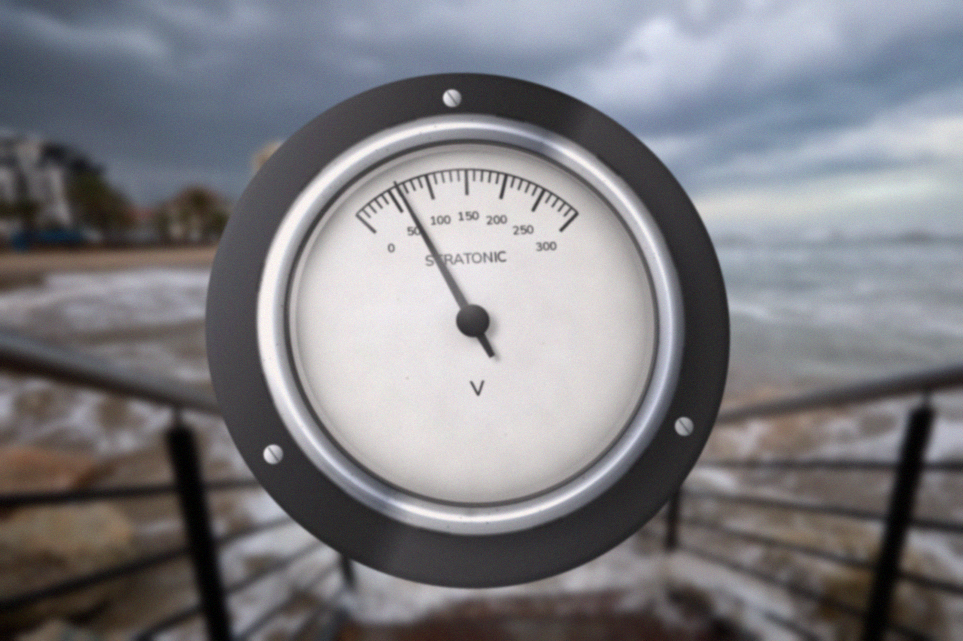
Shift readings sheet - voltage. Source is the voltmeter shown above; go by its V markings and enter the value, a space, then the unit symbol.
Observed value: 60 V
